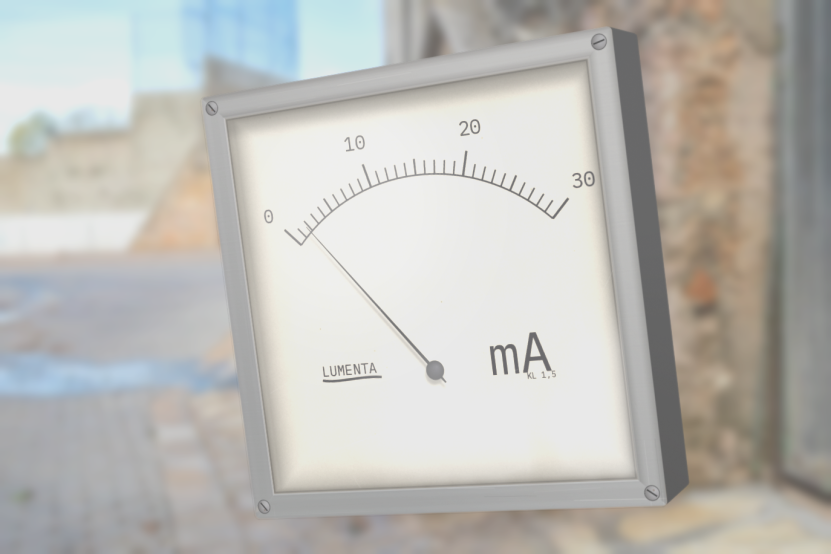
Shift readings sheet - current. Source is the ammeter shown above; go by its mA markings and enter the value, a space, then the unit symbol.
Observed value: 2 mA
